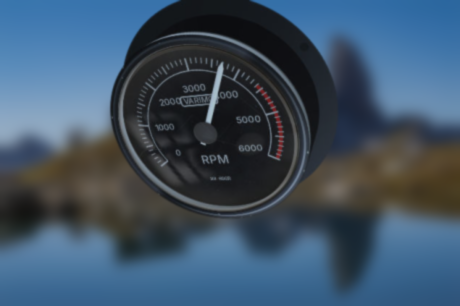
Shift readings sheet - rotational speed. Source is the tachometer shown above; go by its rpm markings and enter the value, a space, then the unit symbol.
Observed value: 3700 rpm
